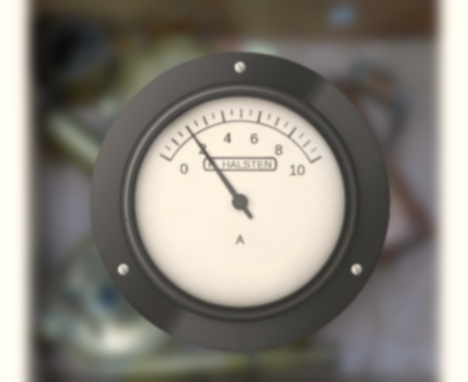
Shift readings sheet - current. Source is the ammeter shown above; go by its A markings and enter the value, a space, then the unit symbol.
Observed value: 2 A
